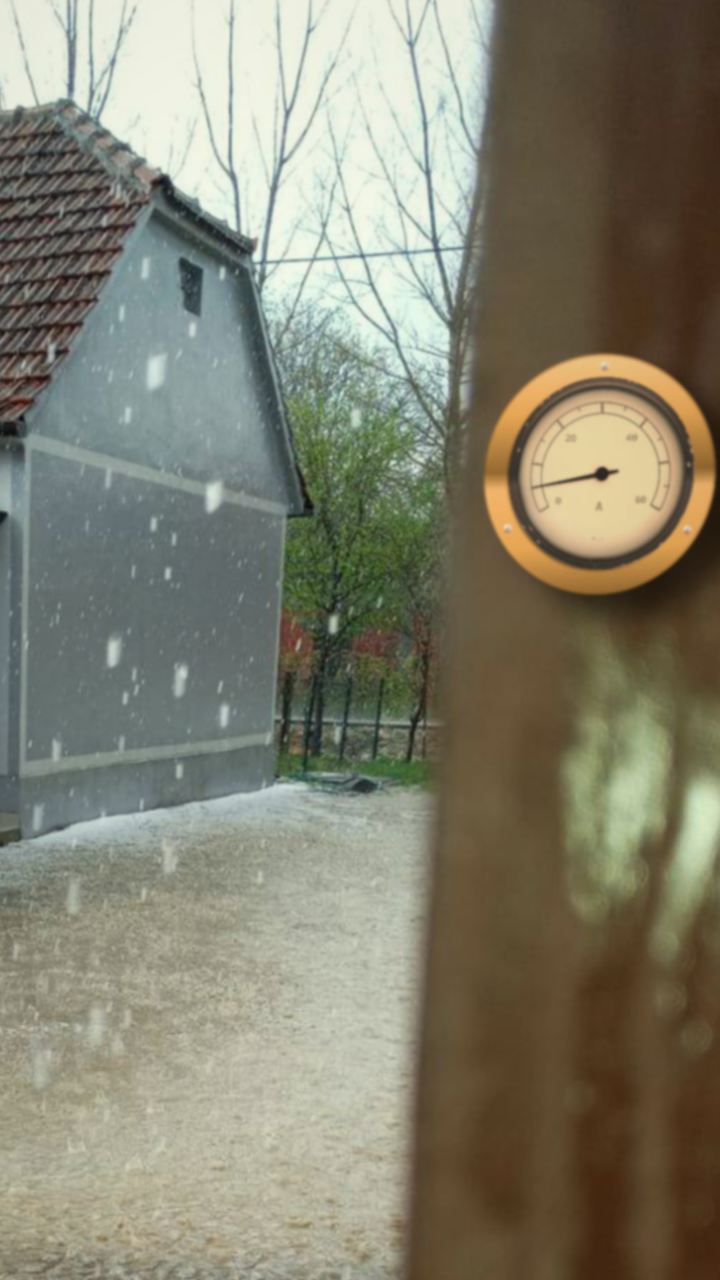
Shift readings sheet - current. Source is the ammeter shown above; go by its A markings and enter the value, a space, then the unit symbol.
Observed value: 5 A
